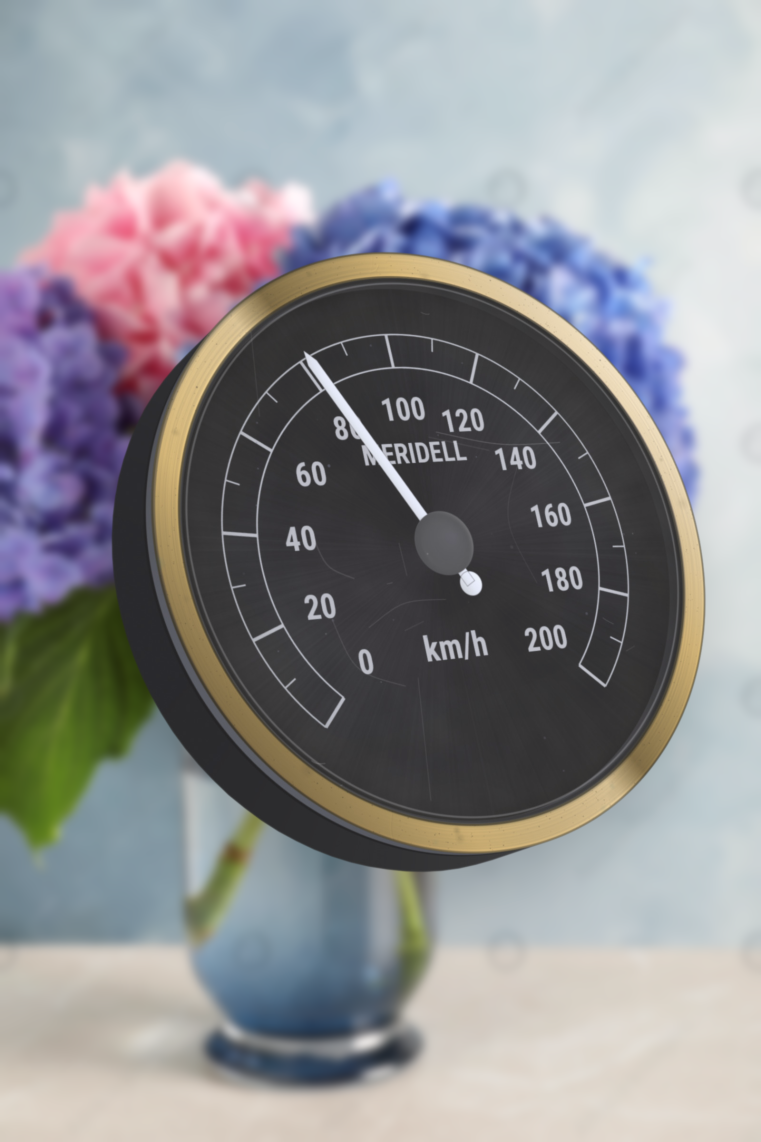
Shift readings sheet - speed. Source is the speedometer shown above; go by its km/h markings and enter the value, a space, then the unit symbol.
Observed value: 80 km/h
